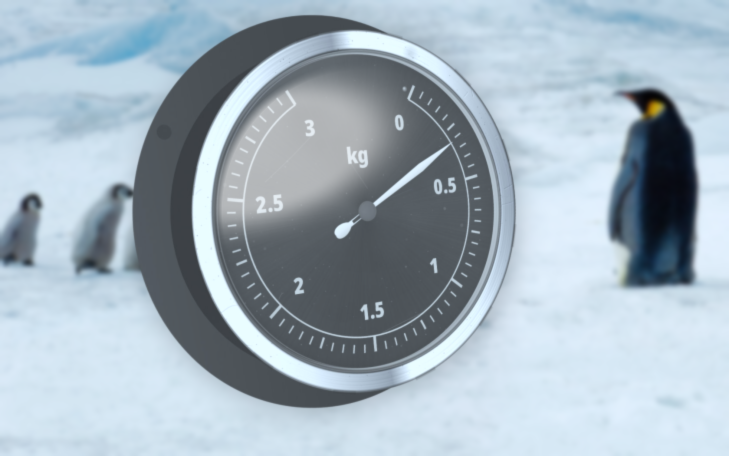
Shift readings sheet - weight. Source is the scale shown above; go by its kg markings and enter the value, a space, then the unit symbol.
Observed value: 0.3 kg
